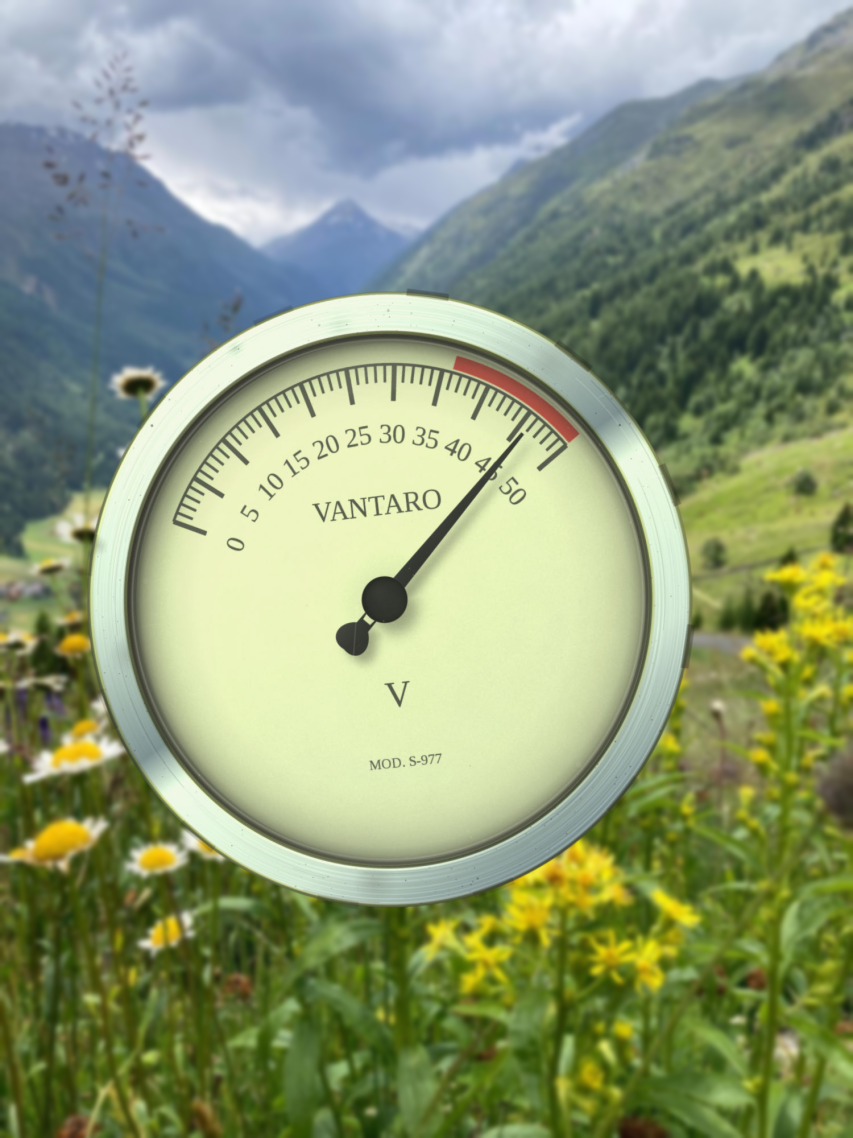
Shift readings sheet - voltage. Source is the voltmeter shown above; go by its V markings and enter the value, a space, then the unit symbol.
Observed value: 46 V
